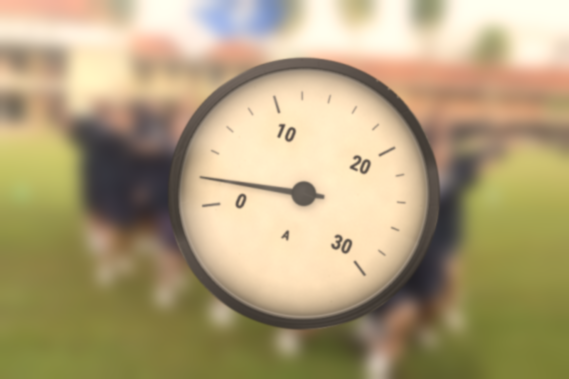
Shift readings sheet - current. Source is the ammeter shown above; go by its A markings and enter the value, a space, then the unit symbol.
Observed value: 2 A
